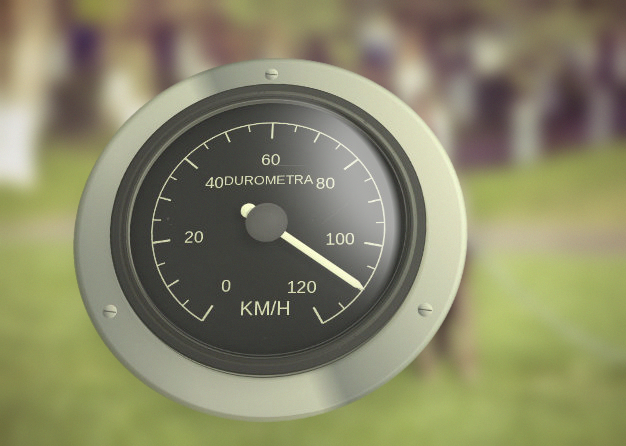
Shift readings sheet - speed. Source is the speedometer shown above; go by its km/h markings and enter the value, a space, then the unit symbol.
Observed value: 110 km/h
